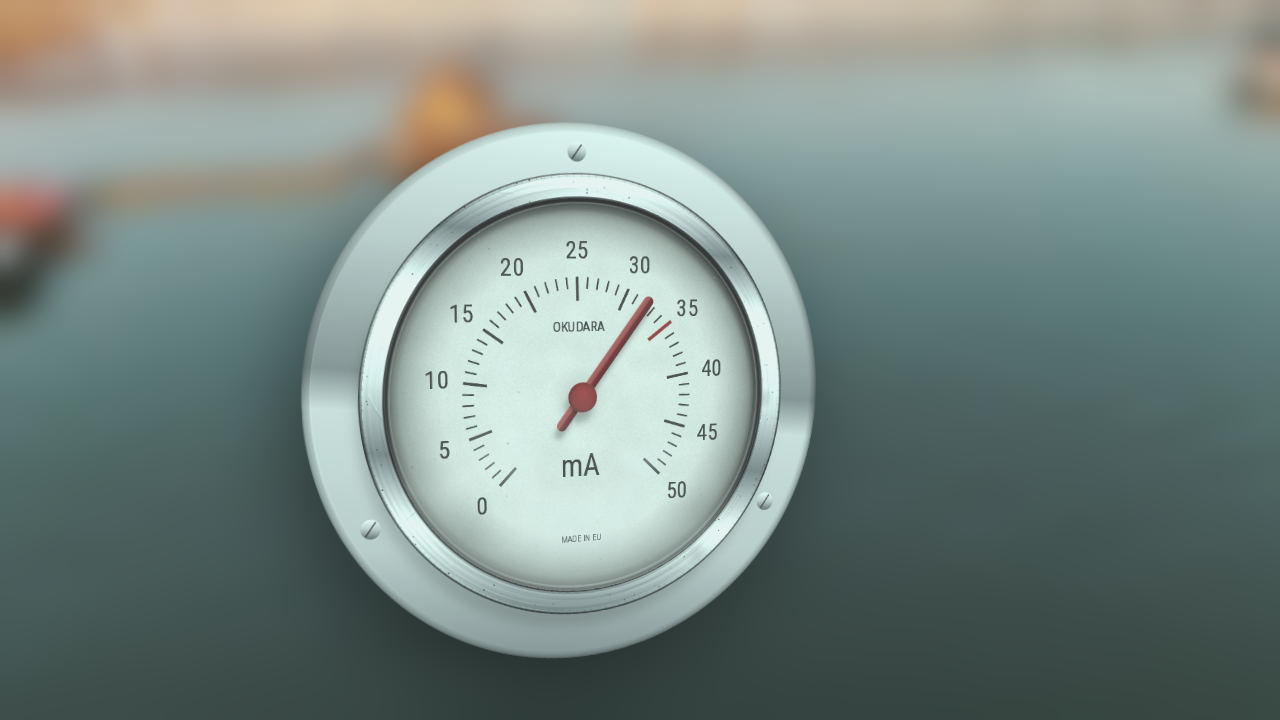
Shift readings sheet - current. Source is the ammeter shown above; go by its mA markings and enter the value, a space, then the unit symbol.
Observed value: 32 mA
